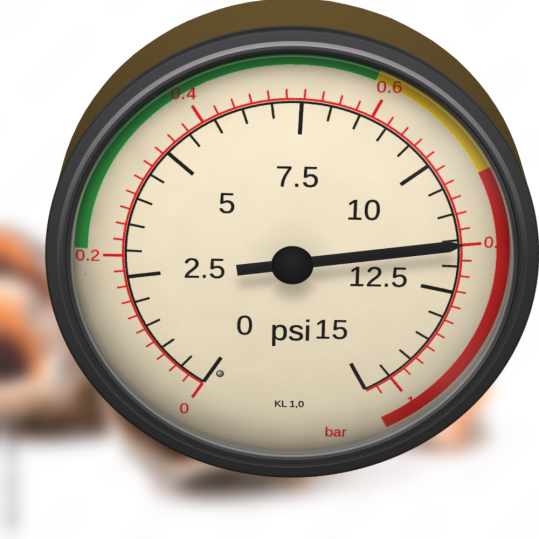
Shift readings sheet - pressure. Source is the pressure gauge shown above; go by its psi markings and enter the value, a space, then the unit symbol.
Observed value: 11.5 psi
